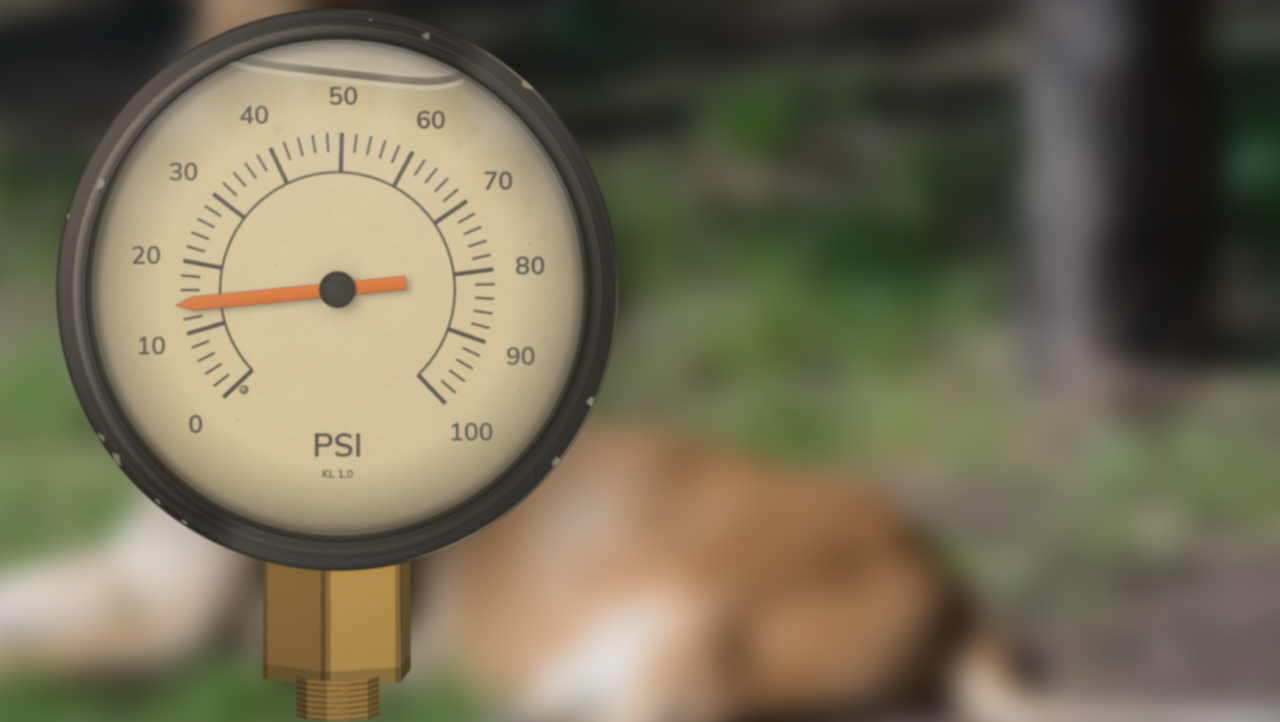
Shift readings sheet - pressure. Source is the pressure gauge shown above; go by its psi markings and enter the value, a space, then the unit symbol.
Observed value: 14 psi
